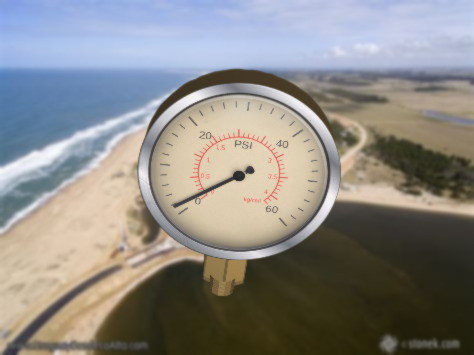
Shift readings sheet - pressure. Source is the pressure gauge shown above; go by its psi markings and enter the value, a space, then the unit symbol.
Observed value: 2 psi
